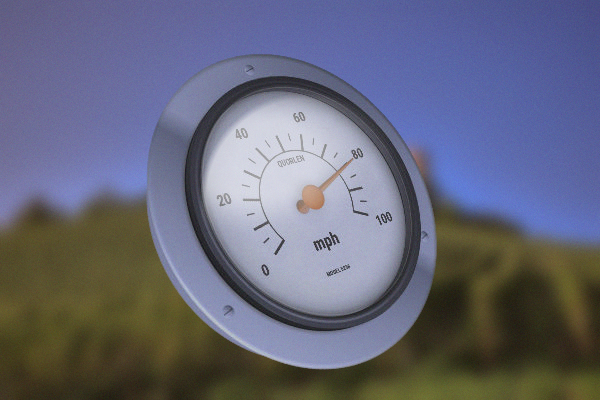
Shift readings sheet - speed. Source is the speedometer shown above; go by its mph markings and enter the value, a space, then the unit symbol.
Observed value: 80 mph
